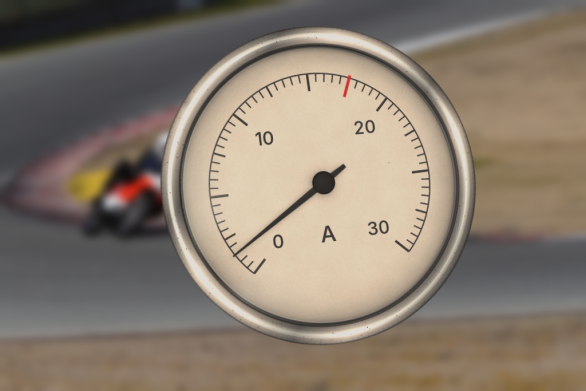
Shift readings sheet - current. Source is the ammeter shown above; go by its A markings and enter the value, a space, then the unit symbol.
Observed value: 1.5 A
